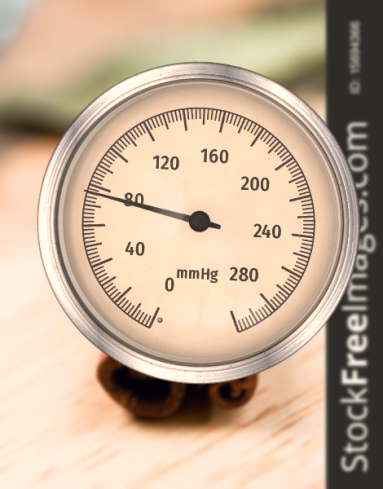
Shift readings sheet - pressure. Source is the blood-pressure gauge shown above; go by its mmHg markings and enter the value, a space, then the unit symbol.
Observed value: 76 mmHg
